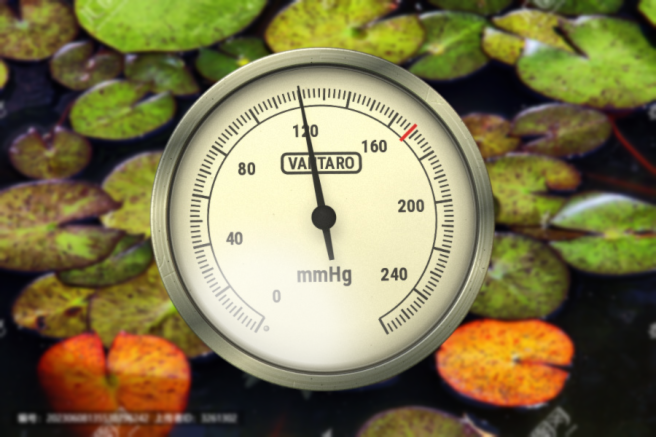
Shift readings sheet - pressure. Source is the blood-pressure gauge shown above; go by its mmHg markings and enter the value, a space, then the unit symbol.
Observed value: 120 mmHg
